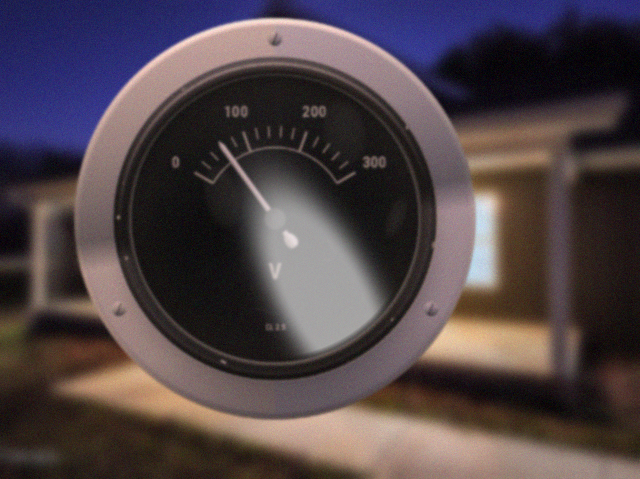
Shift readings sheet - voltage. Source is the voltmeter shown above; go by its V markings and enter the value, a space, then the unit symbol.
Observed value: 60 V
